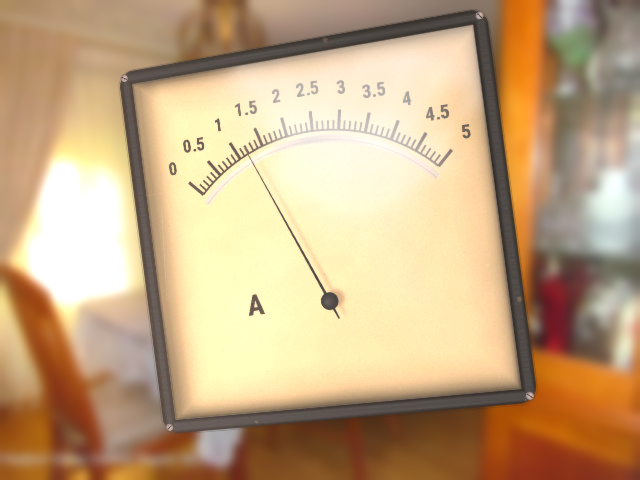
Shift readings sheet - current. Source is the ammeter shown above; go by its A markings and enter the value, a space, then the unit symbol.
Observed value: 1.2 A
